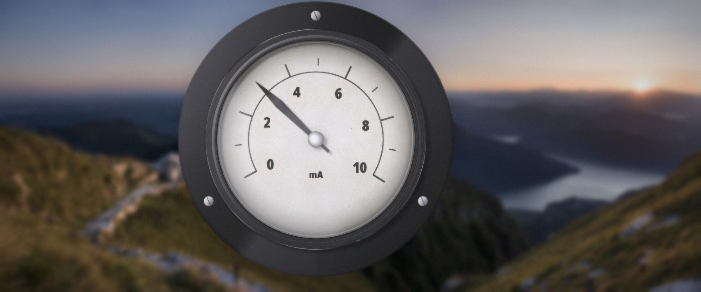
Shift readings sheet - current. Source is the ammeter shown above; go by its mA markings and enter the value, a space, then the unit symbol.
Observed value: 3 mA
